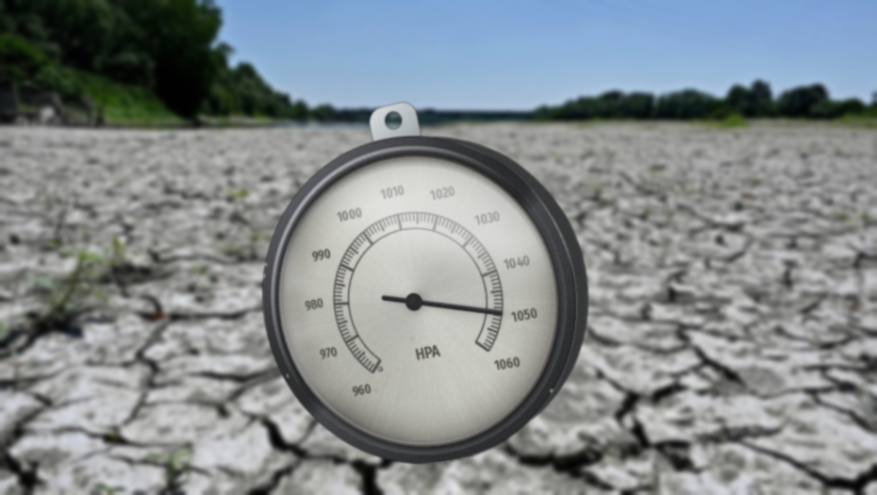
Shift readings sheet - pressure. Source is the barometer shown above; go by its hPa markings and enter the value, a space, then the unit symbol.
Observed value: 1050 hPa
